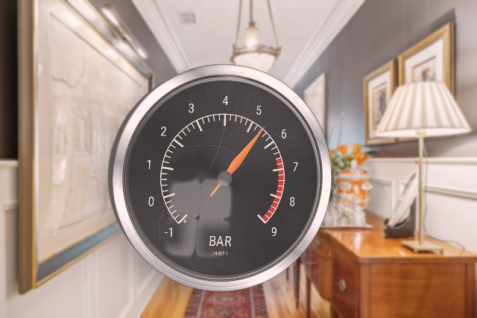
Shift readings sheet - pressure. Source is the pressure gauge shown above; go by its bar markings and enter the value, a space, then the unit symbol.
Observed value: 5.4 bar
